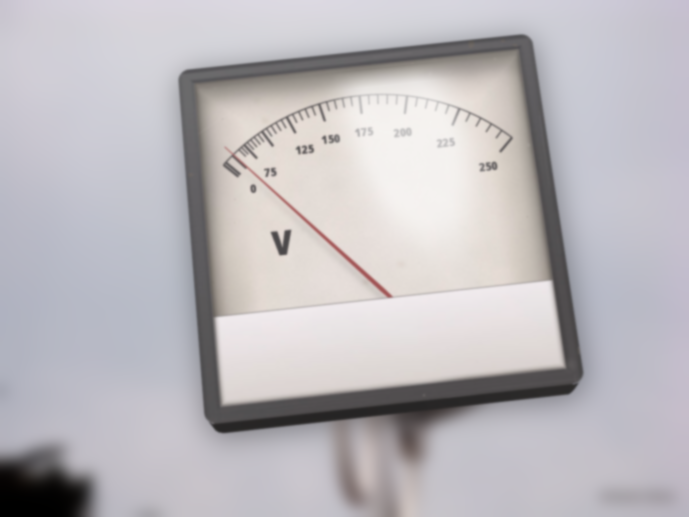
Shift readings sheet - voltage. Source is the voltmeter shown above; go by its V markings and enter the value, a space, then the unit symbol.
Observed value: 50 V
